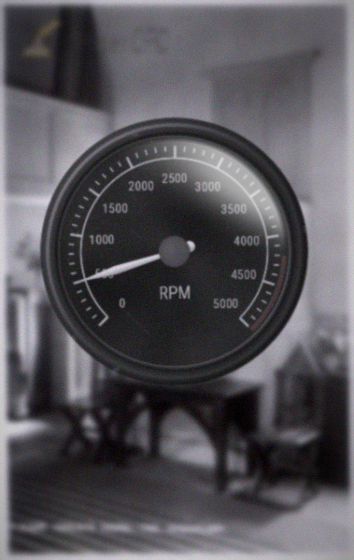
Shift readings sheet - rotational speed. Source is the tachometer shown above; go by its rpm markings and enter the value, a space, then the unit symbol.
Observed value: 500 rpm
